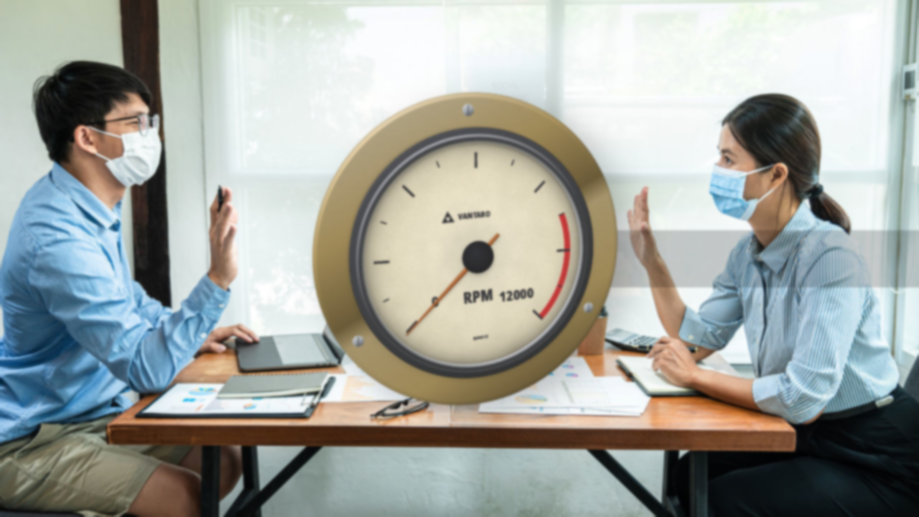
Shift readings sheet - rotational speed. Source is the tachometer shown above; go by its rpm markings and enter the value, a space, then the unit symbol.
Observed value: 0 rpm
